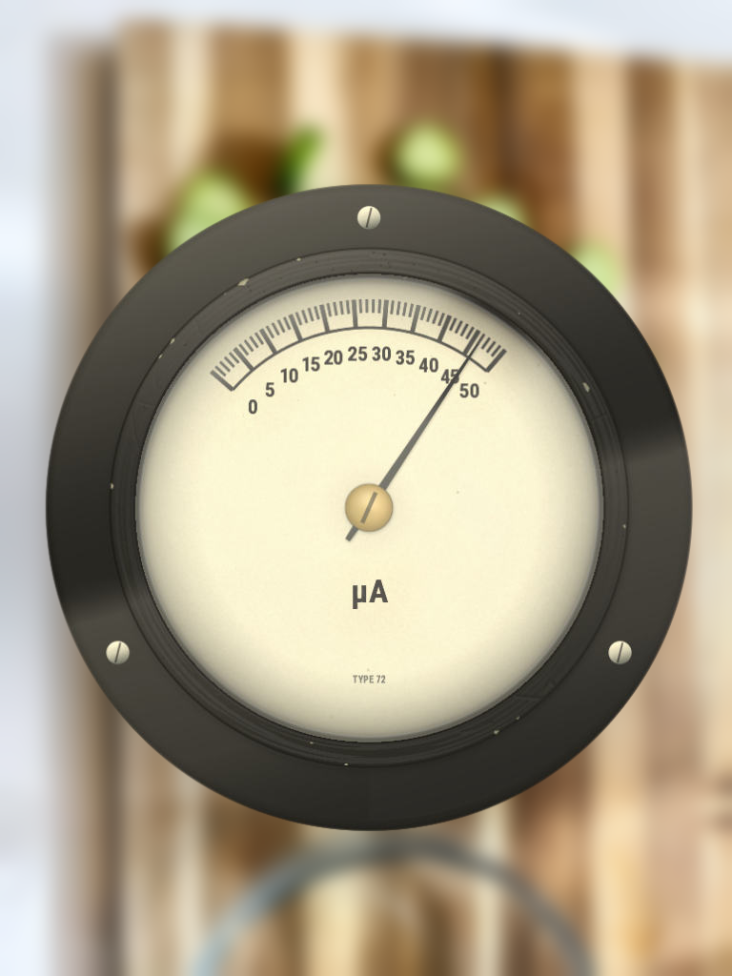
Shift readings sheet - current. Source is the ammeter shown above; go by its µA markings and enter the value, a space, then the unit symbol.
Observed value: 46 µA
